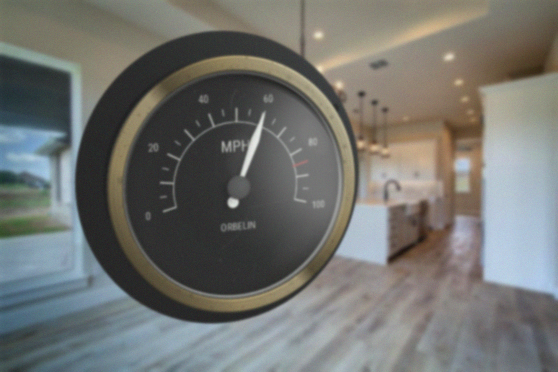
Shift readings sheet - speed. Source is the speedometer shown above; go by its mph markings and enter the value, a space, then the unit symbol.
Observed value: 60 mph
